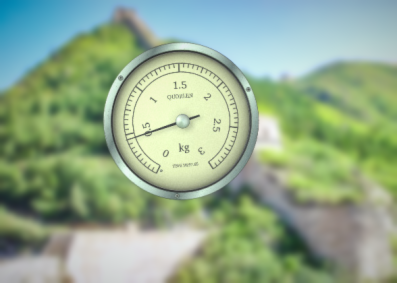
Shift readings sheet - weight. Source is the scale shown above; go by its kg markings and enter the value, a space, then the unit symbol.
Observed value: 0.45 kg
